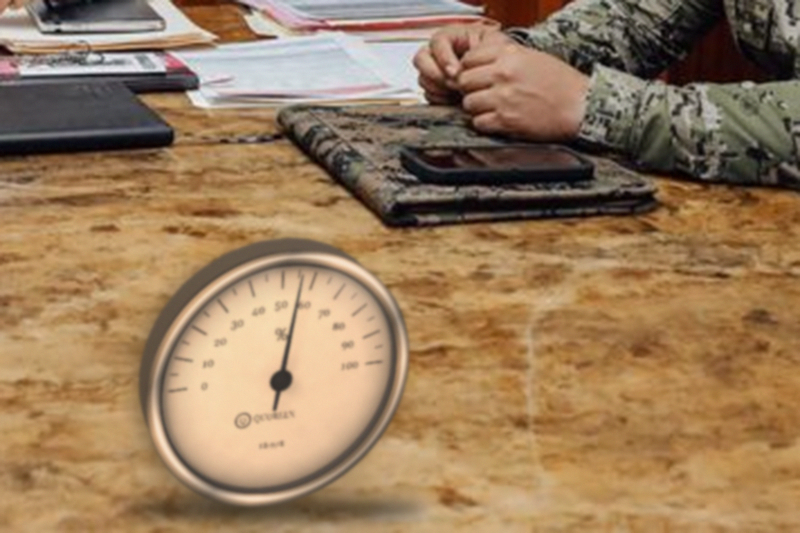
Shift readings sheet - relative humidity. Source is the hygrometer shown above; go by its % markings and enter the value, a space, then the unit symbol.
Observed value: 55 %
